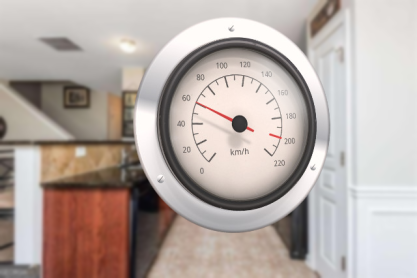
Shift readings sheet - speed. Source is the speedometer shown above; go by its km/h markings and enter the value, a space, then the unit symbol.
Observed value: 60 km/h
